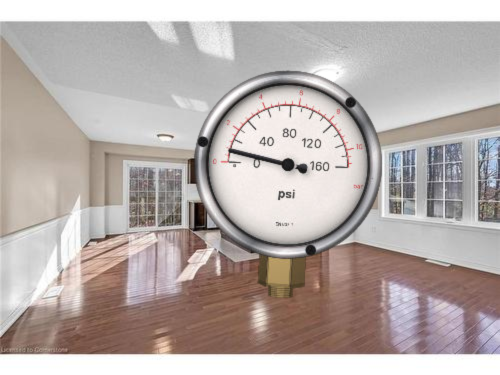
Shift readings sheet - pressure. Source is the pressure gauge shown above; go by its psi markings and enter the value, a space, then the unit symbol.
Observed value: 10 psi
